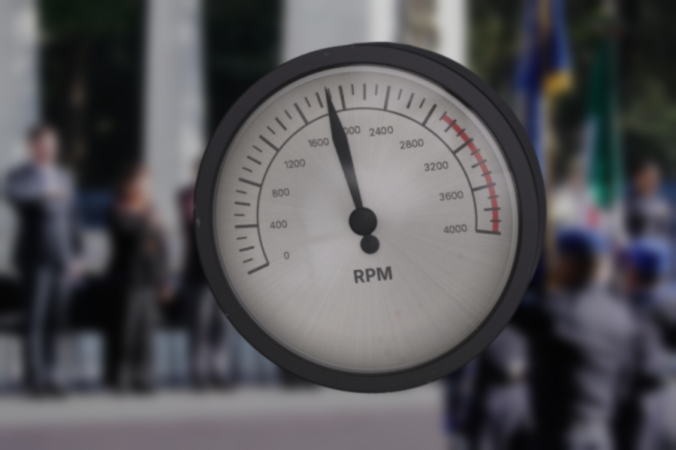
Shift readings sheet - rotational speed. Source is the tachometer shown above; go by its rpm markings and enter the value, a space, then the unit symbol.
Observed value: 1900 rpm
